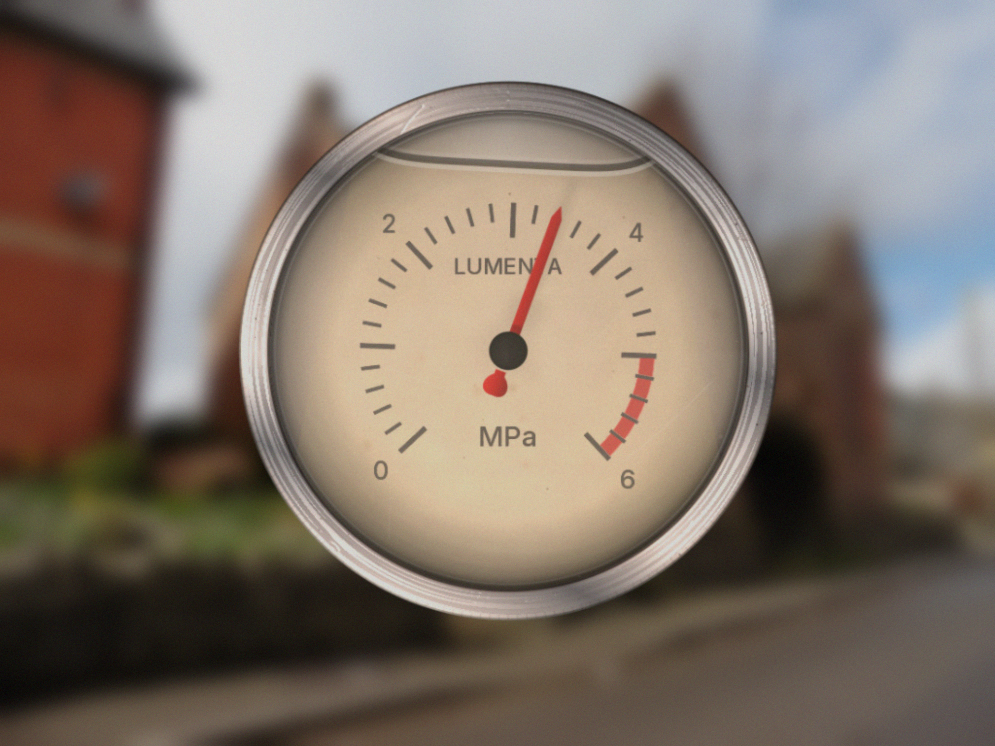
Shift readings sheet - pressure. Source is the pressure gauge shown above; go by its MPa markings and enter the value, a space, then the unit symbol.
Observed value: 3.4 MPa
